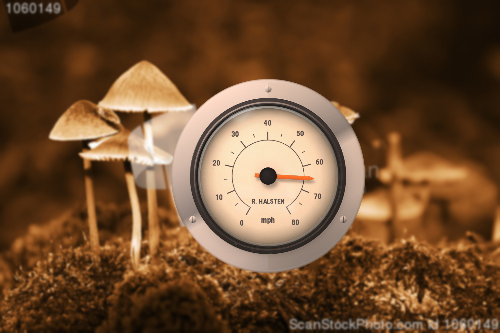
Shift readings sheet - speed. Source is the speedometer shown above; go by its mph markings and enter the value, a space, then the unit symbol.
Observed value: 65 mph
